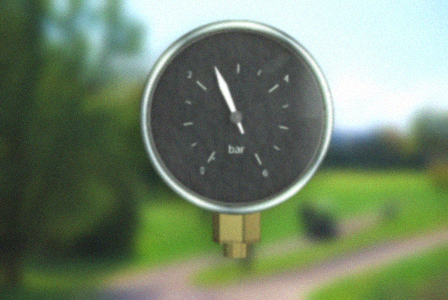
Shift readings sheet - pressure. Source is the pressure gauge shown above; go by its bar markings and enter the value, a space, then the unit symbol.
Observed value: 2.5 bar
